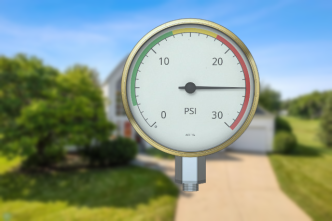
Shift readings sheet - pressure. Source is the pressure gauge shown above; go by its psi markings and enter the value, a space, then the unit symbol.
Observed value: 25 psi
